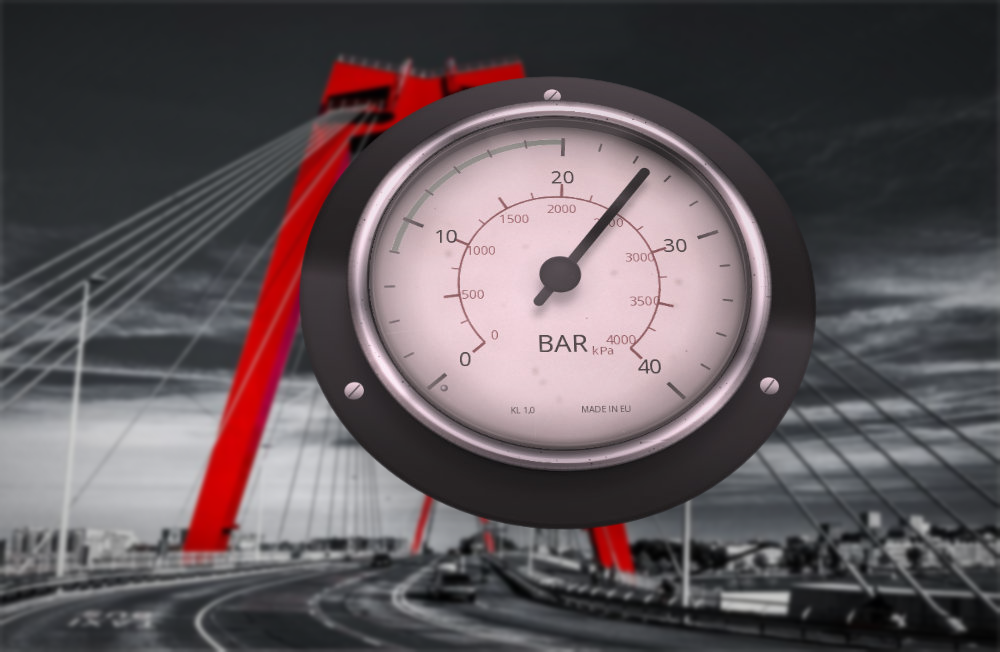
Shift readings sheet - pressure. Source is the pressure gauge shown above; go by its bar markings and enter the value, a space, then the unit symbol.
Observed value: 25 bar
